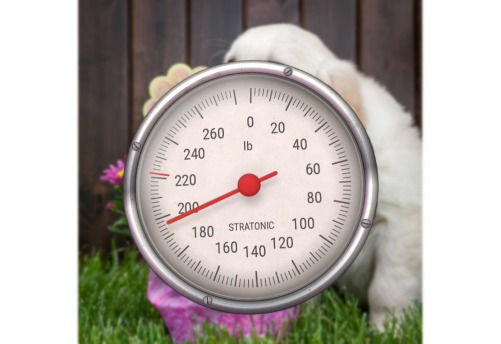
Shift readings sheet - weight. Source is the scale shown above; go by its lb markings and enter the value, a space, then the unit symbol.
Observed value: 196 lb
